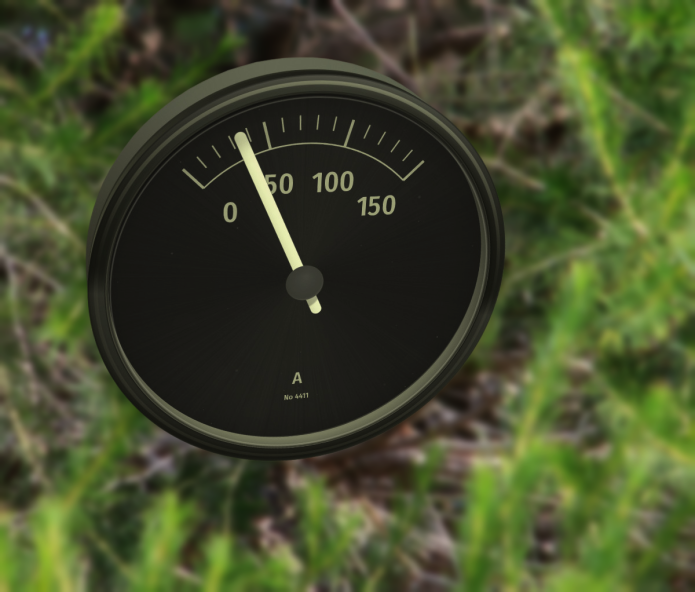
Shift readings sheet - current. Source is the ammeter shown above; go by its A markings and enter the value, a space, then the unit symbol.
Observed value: 35 A
